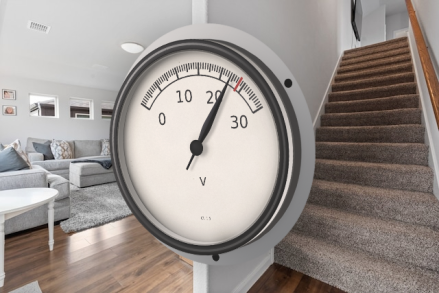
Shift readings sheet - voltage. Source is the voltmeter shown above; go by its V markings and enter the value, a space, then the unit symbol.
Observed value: 22.5 V
